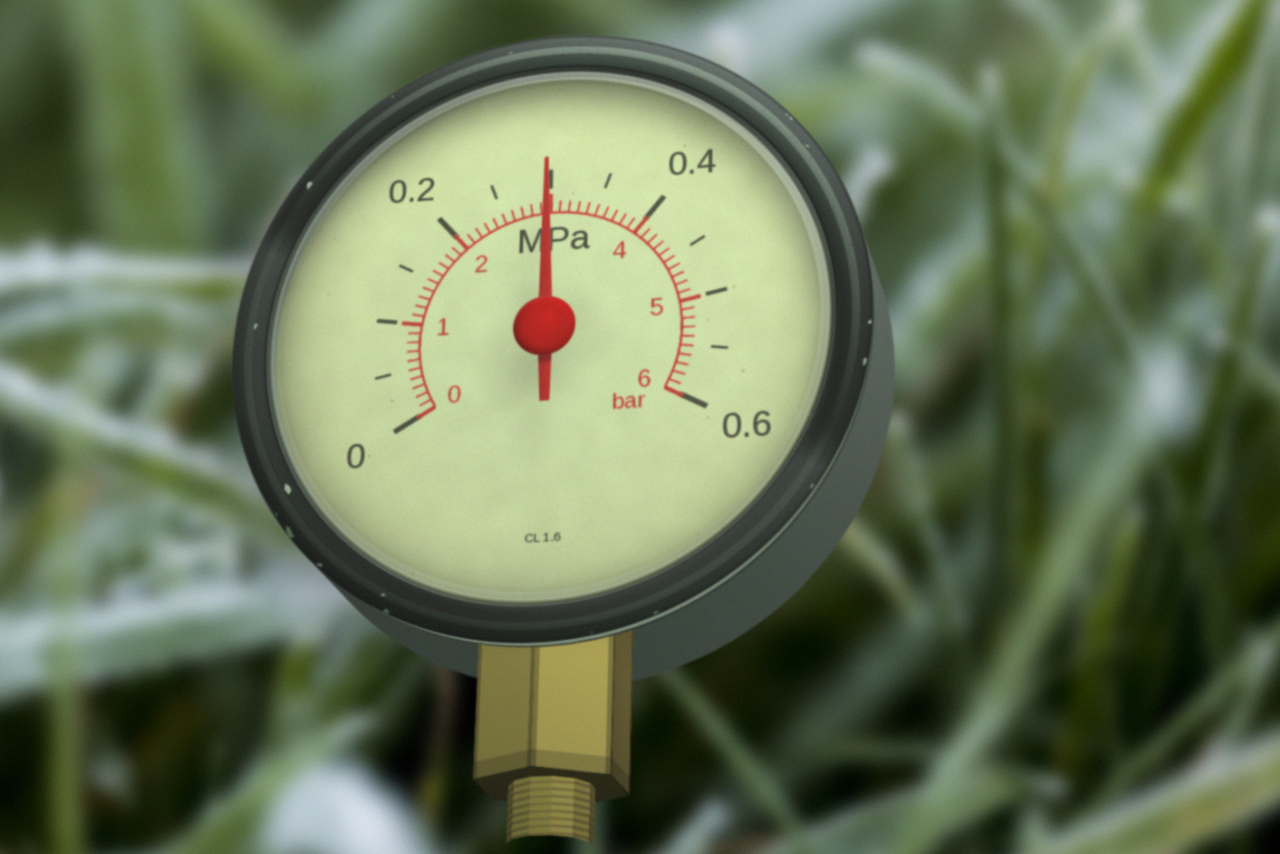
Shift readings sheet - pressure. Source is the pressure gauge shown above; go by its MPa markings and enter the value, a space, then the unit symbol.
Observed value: 0.3 MPa
